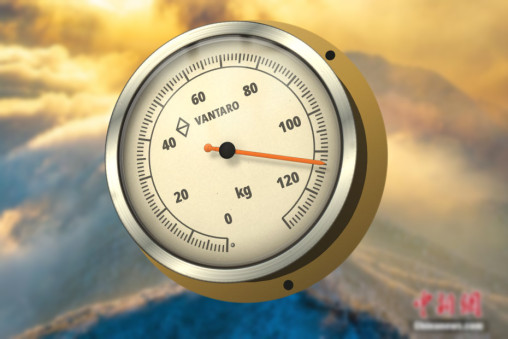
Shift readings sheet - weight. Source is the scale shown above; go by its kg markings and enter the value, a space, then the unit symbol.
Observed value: 113 kg
